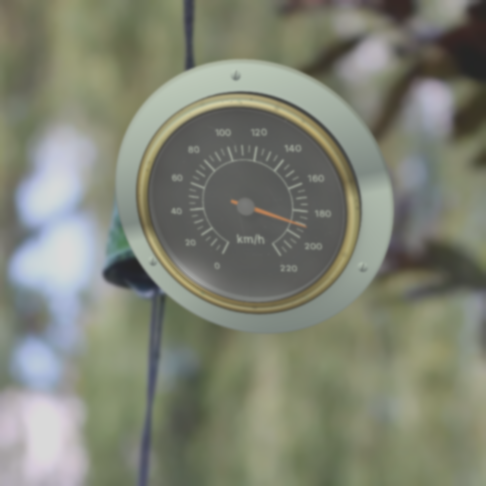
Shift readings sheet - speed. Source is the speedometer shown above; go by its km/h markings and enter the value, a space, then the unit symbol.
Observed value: 190 km/h
